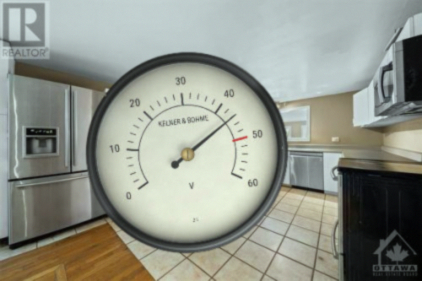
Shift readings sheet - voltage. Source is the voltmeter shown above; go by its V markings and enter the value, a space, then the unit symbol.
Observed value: 44 V
